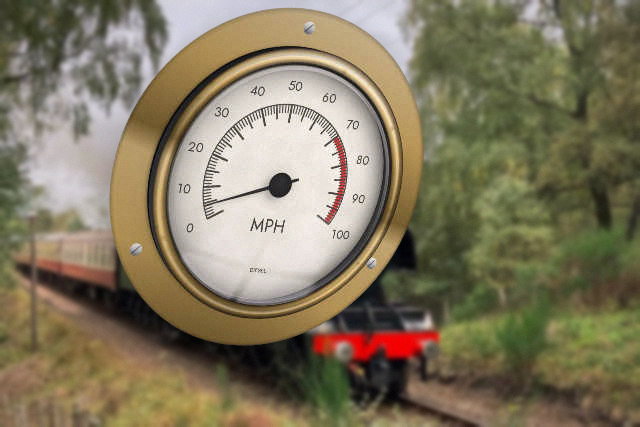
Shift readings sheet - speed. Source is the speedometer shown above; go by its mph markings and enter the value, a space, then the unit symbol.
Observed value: 5 mph
